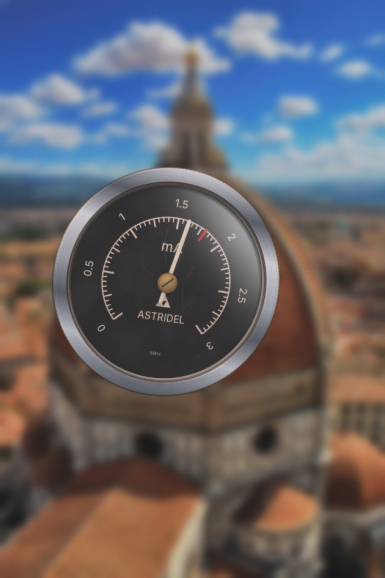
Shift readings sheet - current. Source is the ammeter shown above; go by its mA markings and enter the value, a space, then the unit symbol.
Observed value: 1.6 mA
